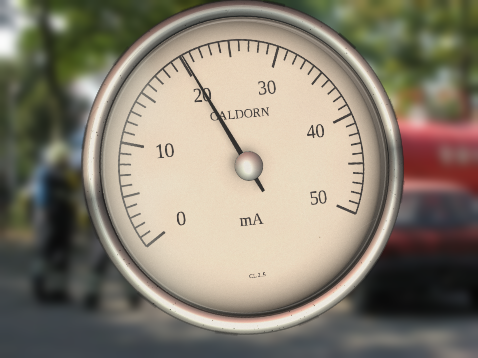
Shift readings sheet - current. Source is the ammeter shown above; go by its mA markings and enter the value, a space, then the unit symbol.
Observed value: 20 mA
